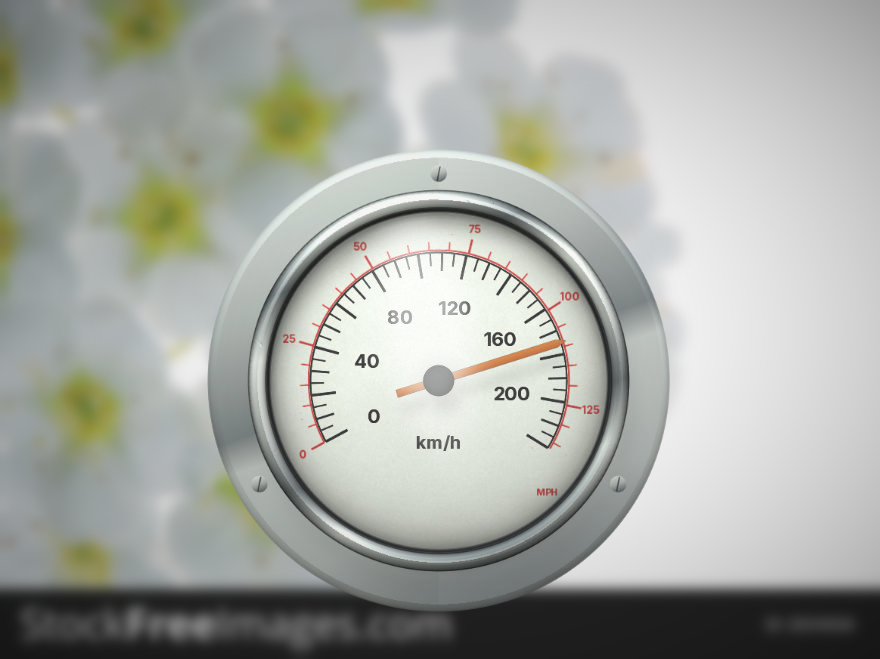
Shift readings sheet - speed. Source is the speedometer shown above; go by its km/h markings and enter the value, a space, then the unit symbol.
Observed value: 175 km/h
